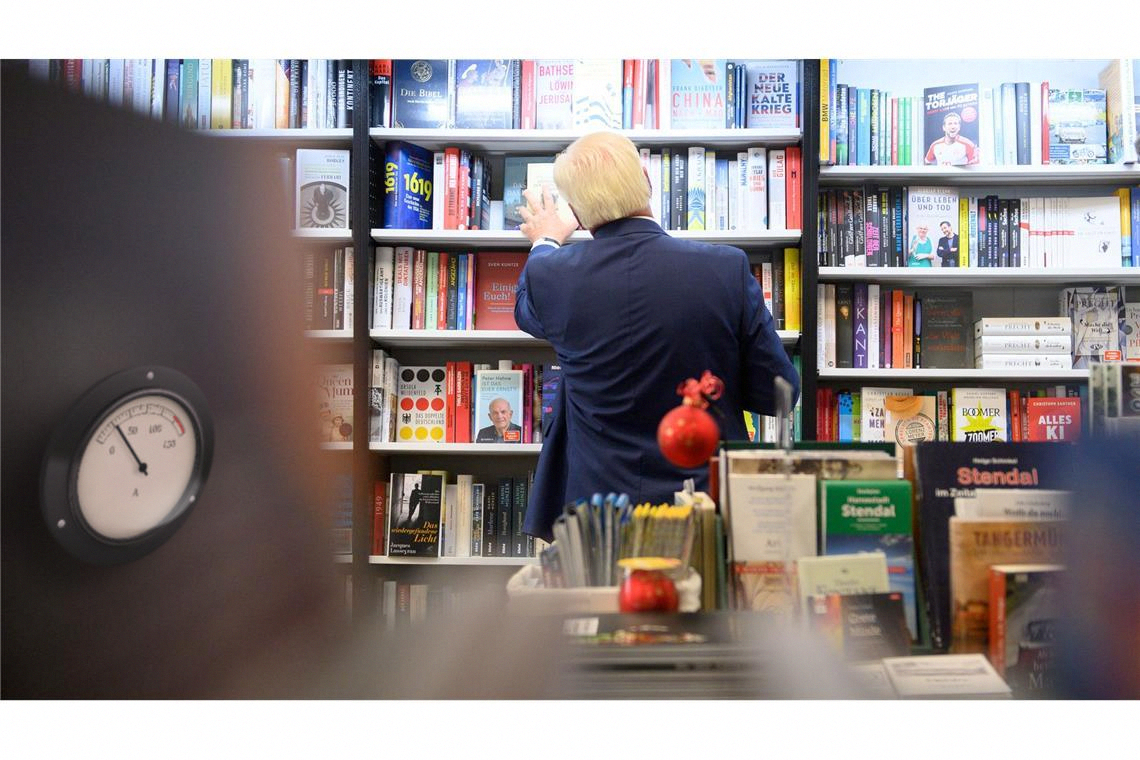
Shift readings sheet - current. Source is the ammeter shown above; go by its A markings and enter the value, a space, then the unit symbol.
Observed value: 25 A
